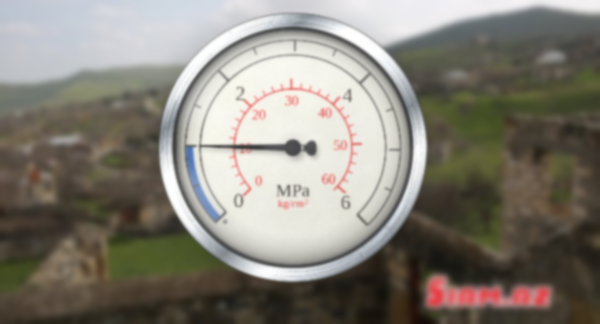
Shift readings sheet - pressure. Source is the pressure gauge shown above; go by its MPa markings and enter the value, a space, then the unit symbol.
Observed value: 1 MPa
